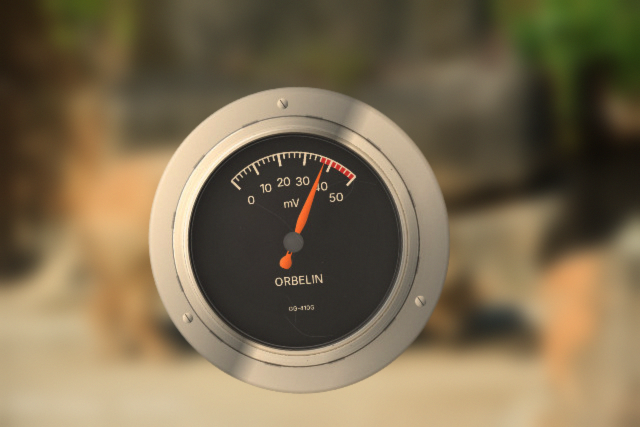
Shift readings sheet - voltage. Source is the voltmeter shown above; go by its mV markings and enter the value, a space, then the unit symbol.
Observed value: 38 mV
